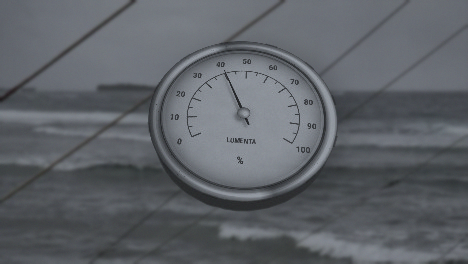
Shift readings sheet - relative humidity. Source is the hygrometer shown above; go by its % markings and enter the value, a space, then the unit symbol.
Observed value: 40 %
